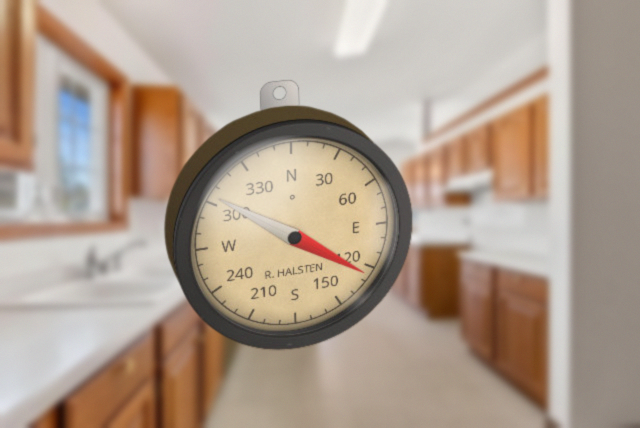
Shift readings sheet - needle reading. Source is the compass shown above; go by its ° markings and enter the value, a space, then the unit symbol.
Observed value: 125 °
